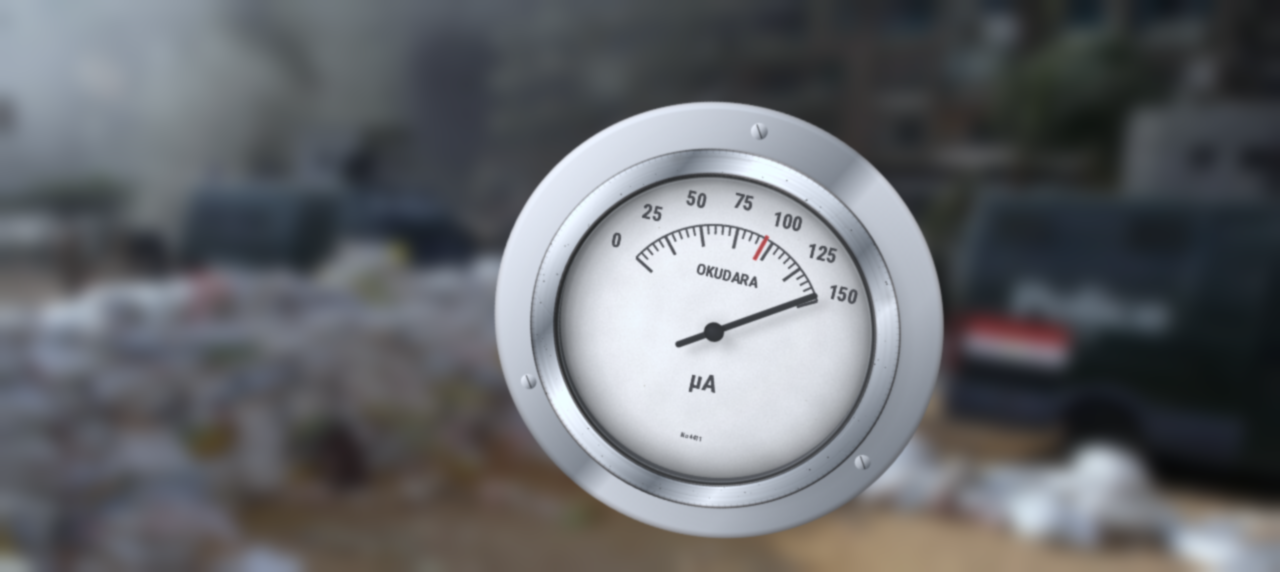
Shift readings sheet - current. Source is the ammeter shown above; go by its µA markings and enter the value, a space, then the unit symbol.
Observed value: 145 µA
